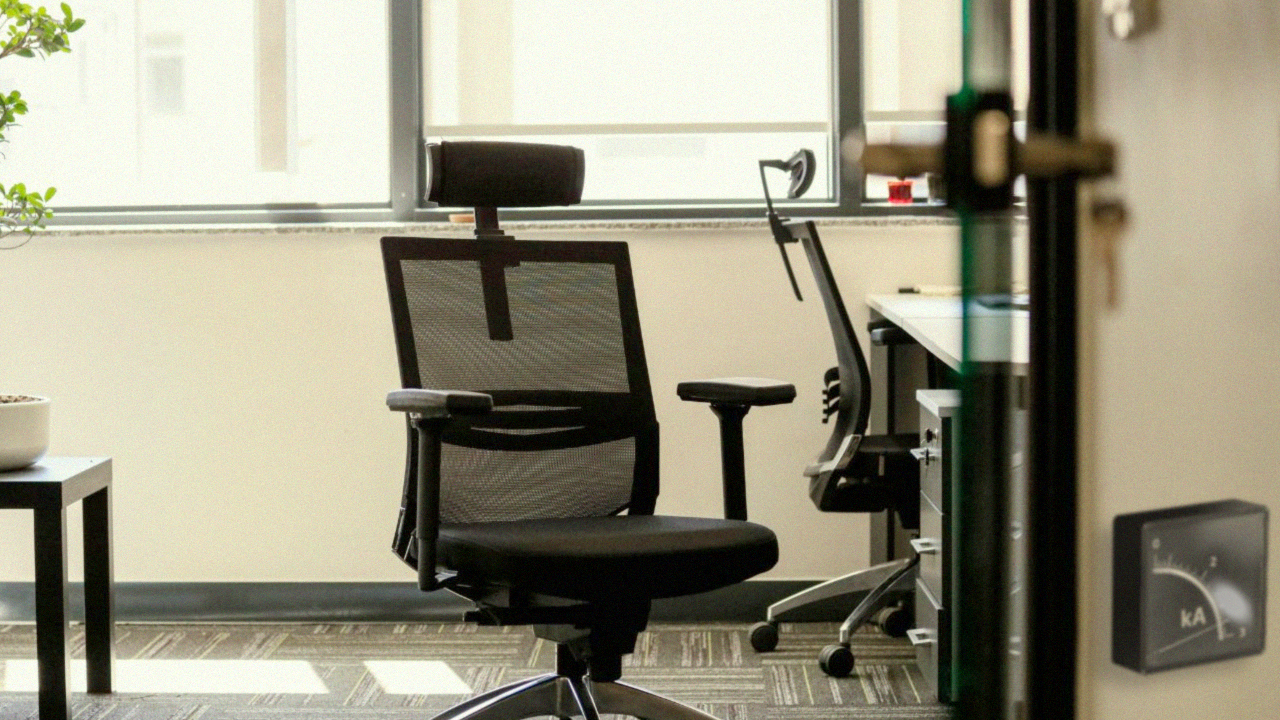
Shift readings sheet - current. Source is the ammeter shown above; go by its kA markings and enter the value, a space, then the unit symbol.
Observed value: 2.8 kA
